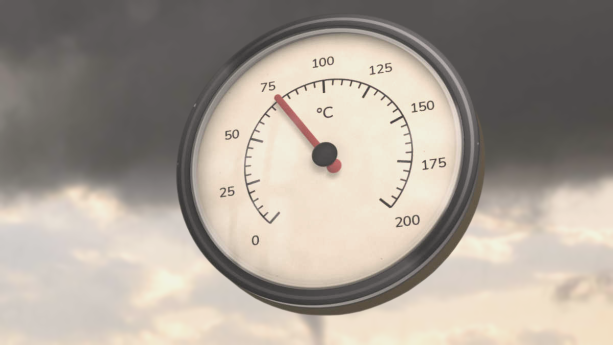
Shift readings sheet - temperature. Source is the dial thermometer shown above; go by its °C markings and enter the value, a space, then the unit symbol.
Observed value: 75 °C
